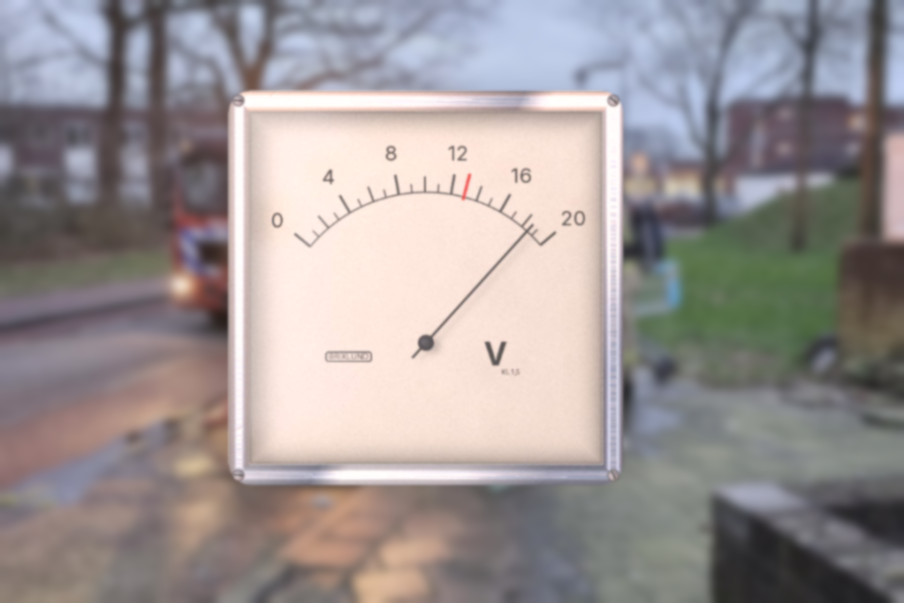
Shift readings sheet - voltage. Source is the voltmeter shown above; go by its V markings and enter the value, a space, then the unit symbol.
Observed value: 18.5 V
